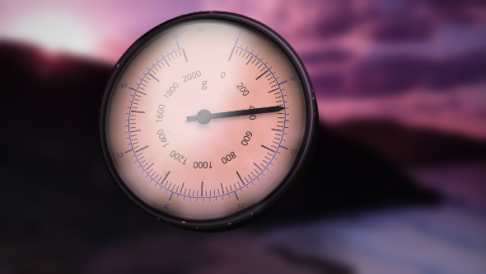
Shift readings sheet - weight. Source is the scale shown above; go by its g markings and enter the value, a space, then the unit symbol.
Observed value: 400 g
